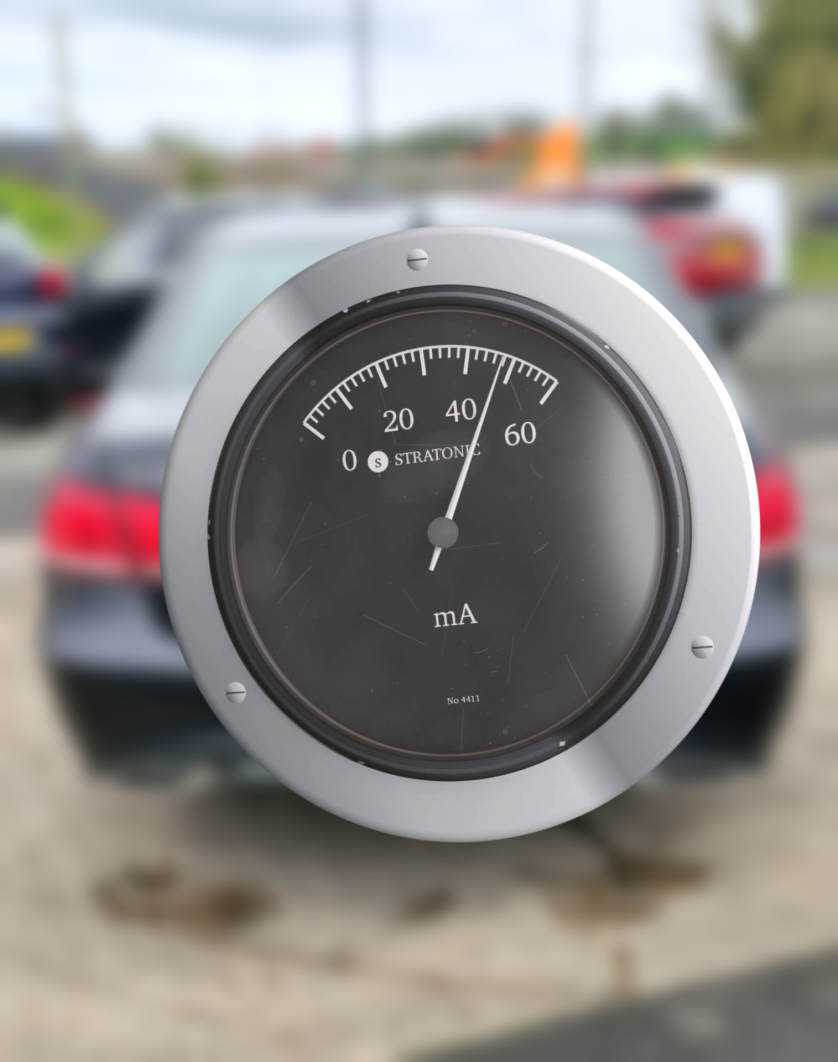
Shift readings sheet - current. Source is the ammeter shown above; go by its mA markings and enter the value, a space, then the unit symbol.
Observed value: 48 mA
